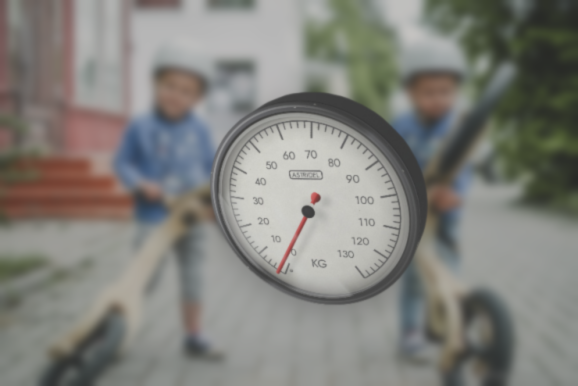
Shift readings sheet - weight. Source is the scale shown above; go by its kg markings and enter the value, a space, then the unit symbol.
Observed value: 2 kg
